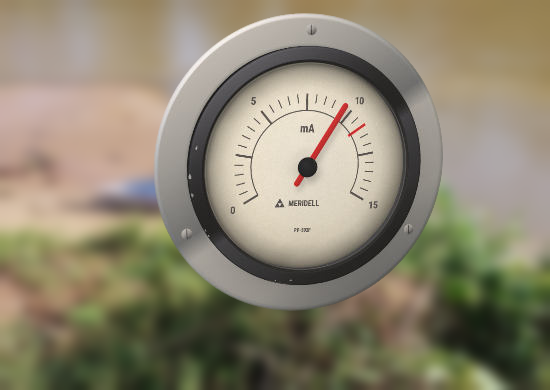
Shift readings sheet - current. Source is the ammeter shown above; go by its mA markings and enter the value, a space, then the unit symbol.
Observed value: 9.5 mA
